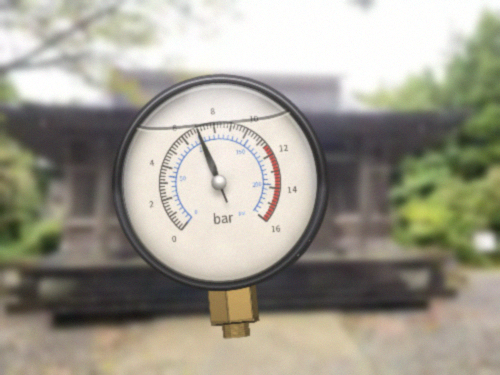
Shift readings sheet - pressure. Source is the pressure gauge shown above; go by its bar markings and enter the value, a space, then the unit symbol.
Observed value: 7 bar
